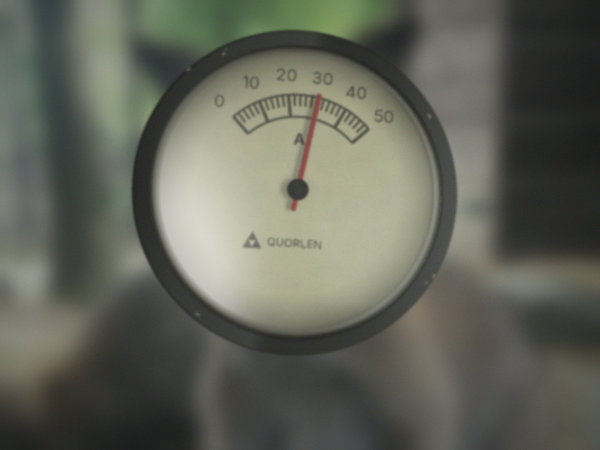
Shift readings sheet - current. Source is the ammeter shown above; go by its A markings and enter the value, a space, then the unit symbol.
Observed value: 30 A
